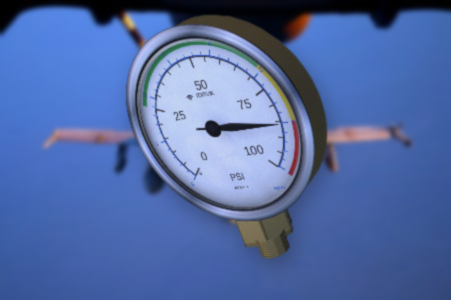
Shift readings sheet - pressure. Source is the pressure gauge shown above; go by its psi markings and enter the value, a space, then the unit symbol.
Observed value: 85 psi
